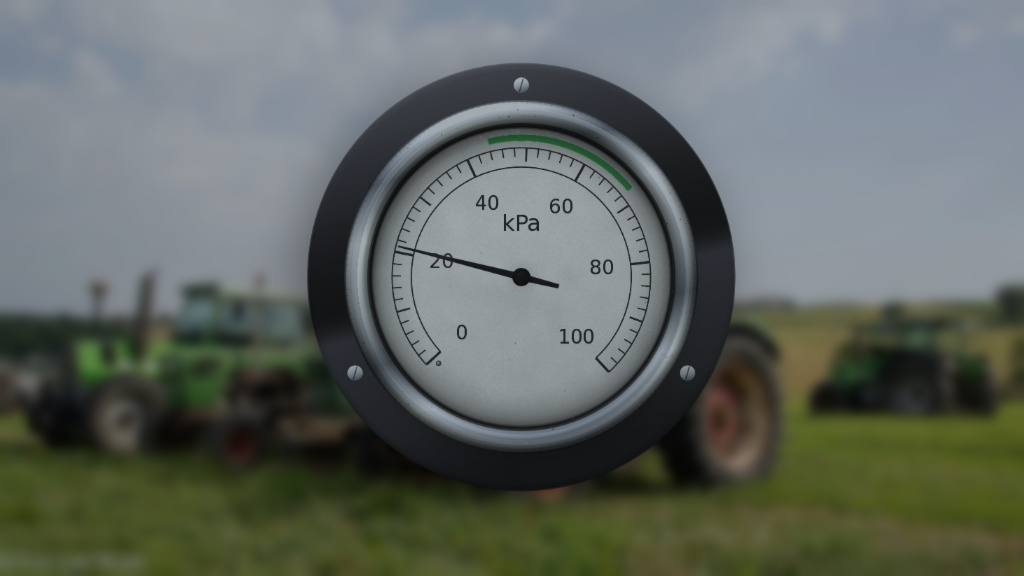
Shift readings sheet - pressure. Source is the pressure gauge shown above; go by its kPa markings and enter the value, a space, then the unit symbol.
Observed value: 21 kPa
